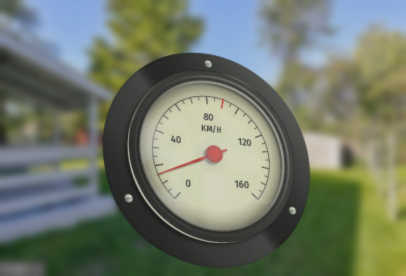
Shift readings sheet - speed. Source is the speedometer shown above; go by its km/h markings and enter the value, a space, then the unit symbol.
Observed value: 15 km/h
